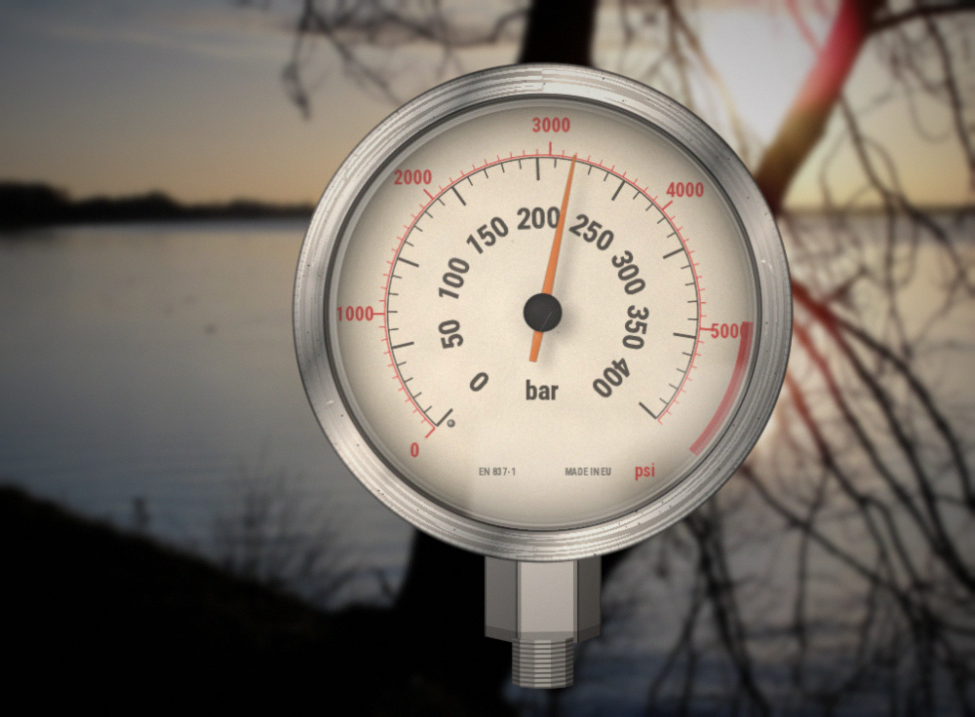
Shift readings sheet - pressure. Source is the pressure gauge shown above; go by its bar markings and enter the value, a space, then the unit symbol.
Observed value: 220 bar
